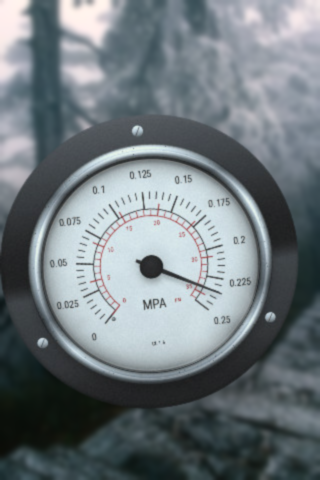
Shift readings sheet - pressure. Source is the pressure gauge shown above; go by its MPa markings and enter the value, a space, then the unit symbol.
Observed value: 0.235 MPa
